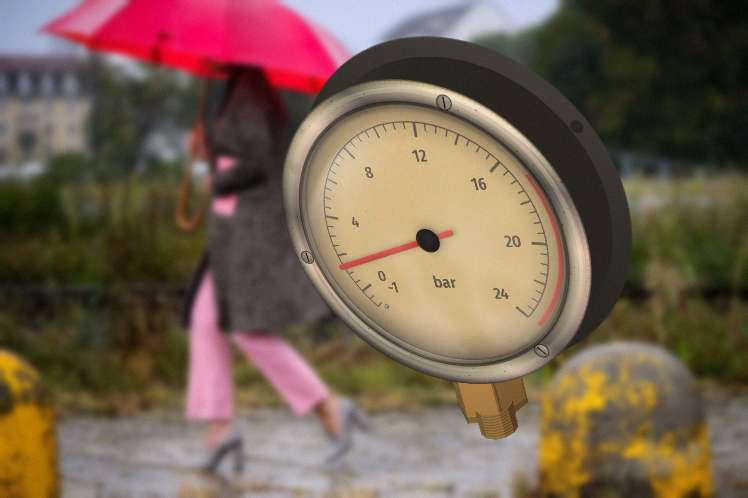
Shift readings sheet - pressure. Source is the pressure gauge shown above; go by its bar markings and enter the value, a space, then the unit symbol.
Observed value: 1.5 bar
